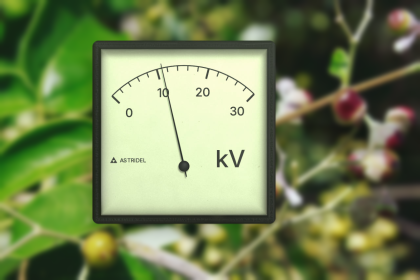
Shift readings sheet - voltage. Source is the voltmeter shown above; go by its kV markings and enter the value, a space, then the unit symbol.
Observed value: 11 kV
